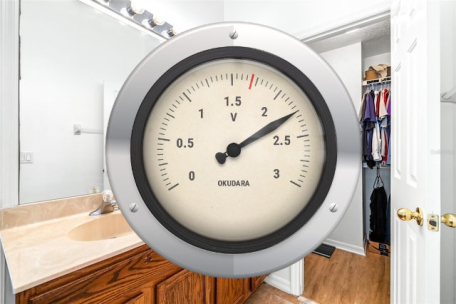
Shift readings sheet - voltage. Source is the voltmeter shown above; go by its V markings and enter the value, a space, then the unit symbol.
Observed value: 2.25 V
